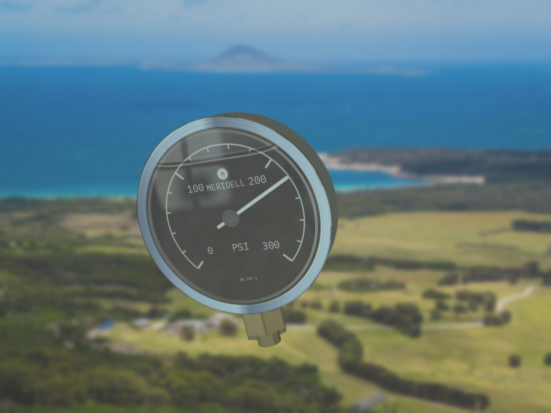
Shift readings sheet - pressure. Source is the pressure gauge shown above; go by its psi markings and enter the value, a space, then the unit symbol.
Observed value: 220 psi
